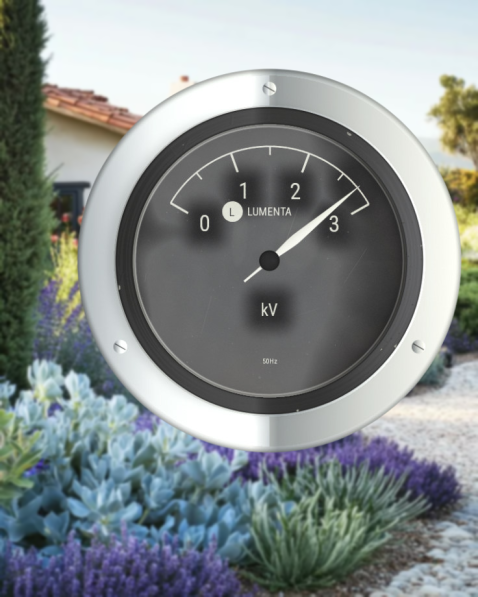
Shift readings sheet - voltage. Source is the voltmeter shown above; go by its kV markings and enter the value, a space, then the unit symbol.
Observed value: 2.75 kV
